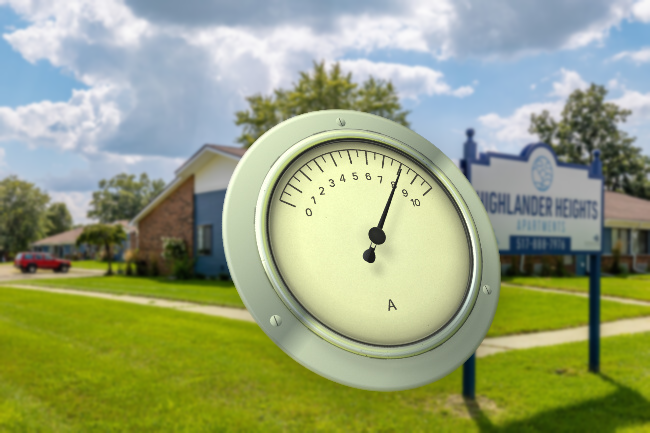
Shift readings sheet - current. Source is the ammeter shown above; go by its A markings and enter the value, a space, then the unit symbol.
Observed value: 8 A
